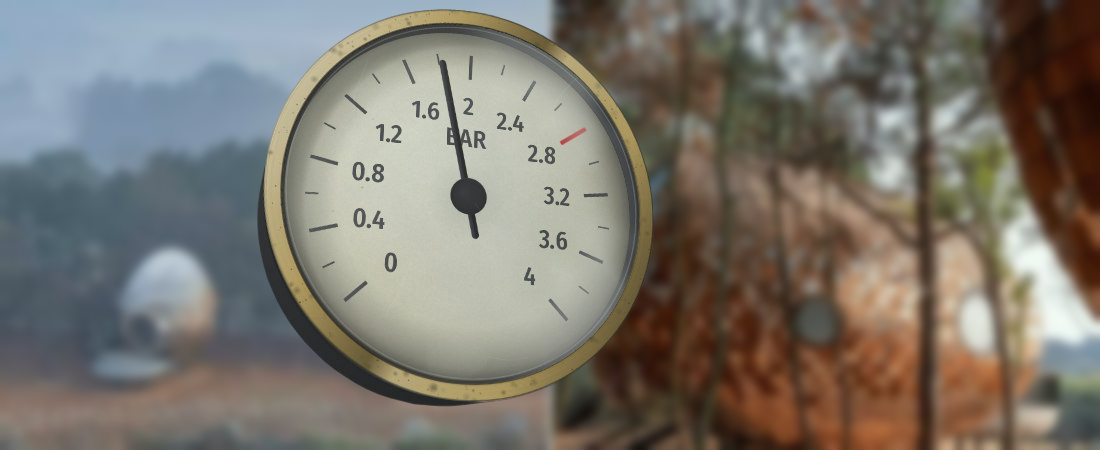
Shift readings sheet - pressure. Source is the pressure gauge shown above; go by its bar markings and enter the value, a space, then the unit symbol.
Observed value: 1.8 bar
